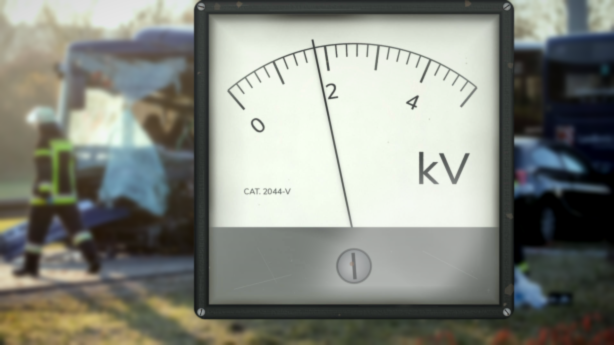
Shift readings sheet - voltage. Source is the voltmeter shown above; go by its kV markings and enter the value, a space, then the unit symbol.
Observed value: 1.8 kV
